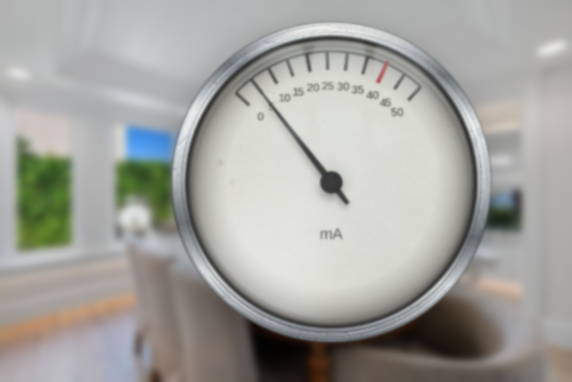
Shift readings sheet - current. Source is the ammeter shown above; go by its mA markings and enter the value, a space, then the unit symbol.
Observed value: 5 mA
